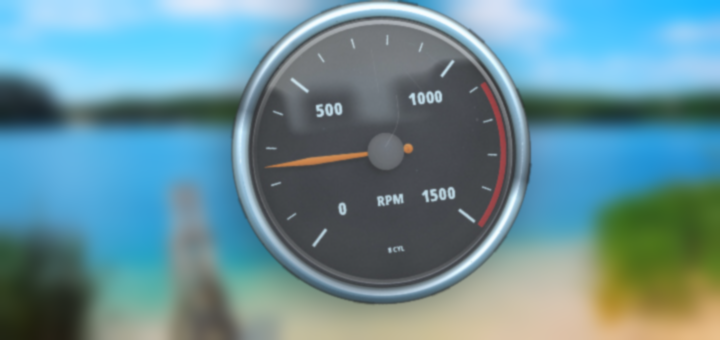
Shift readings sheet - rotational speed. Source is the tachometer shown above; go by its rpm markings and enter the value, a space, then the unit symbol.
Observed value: 250 rpm
